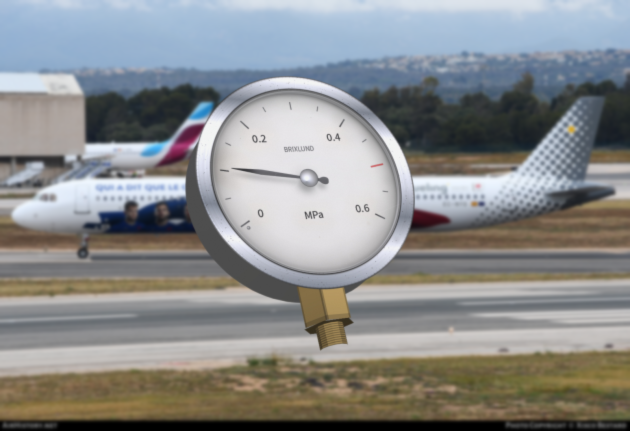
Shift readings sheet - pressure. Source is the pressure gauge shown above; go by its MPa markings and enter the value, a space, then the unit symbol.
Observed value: 0.1 MPa
